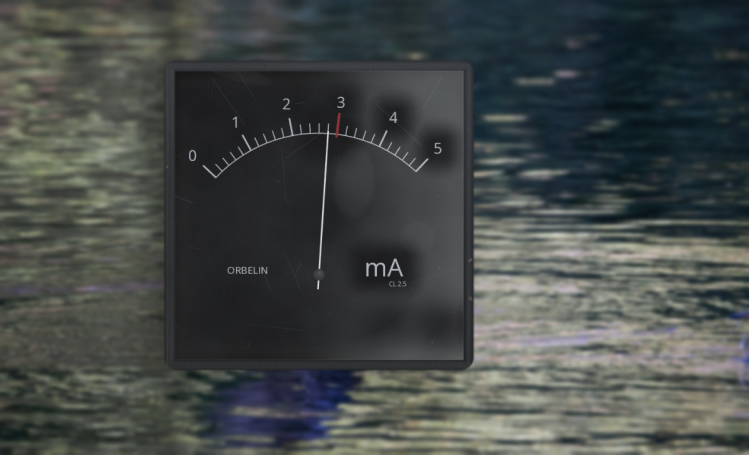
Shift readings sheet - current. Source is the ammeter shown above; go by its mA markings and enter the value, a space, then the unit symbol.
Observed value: 2.8 mA
